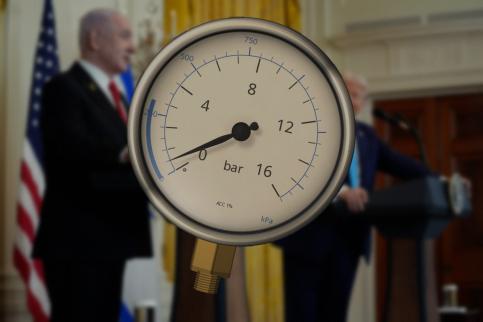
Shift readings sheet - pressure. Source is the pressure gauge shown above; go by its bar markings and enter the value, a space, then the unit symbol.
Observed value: 0.5 bar
